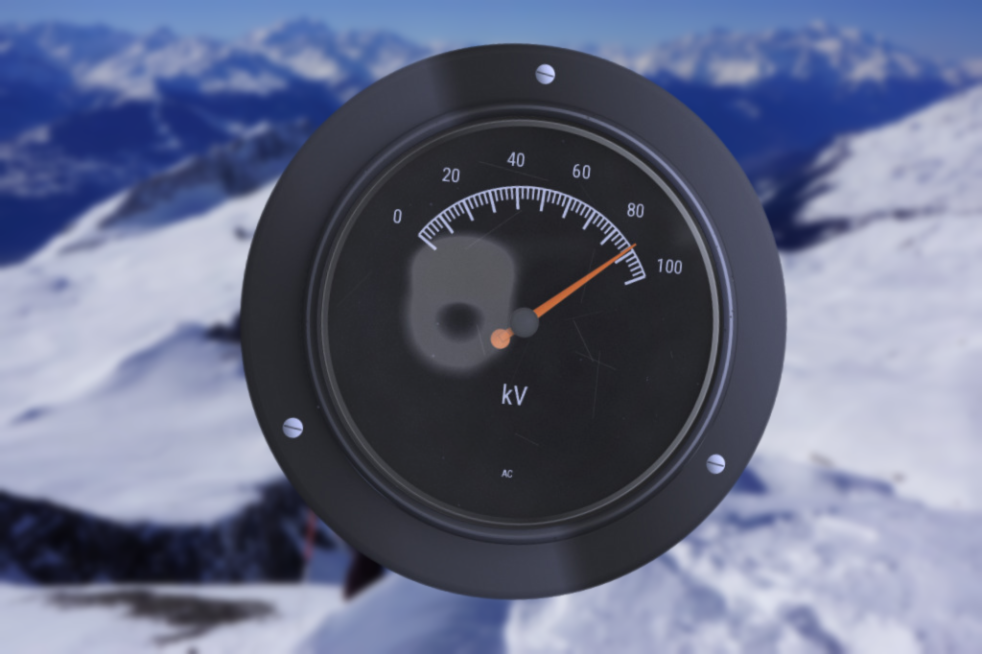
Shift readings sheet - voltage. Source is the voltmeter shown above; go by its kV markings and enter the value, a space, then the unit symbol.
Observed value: 88 kV
